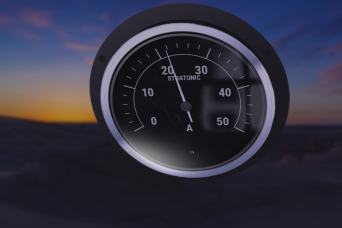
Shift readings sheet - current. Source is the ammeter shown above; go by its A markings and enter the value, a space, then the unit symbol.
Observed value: 22 A
